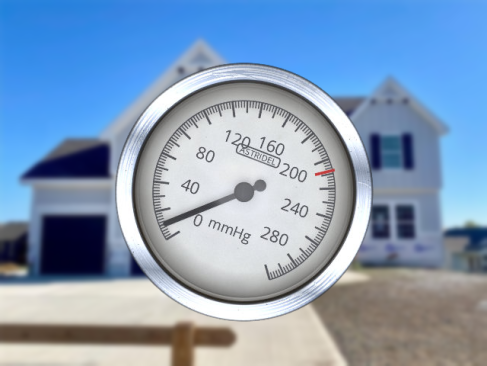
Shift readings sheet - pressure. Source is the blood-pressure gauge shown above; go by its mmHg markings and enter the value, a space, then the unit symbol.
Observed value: 10 mmHg
